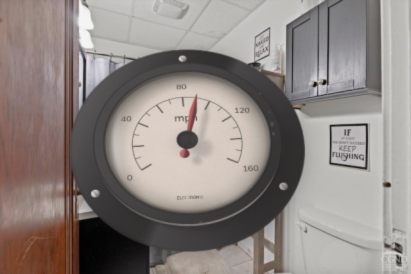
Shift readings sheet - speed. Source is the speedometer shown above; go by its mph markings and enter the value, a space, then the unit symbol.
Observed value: 90 mph
